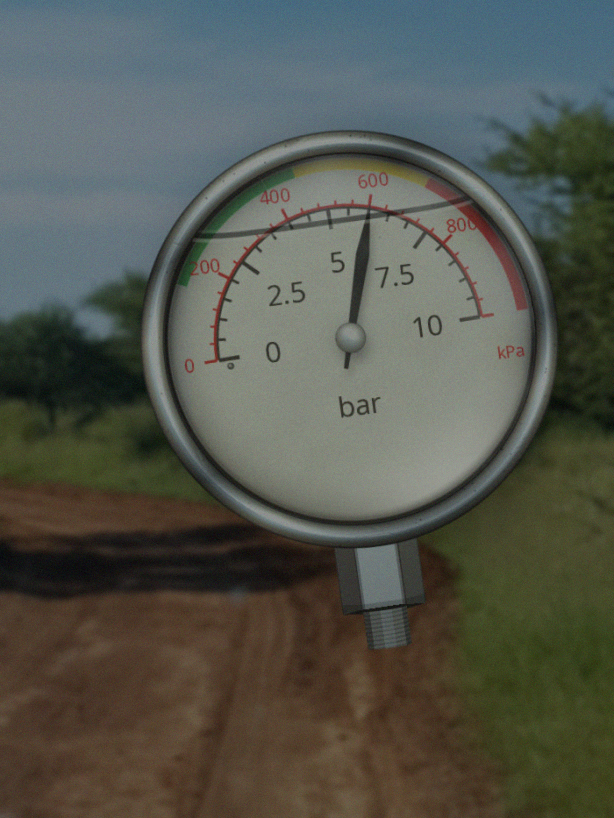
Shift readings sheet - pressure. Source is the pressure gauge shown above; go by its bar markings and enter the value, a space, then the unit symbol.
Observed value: 6 bar
